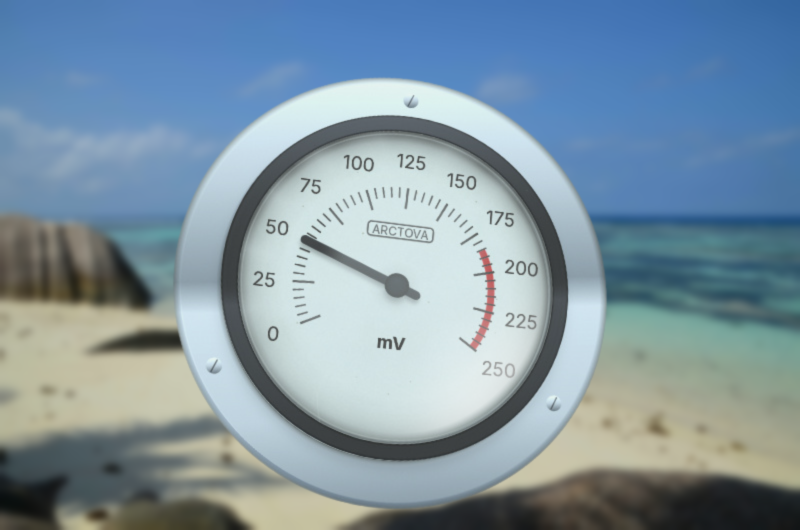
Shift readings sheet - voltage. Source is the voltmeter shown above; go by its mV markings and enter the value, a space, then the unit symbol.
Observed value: 50 mV
